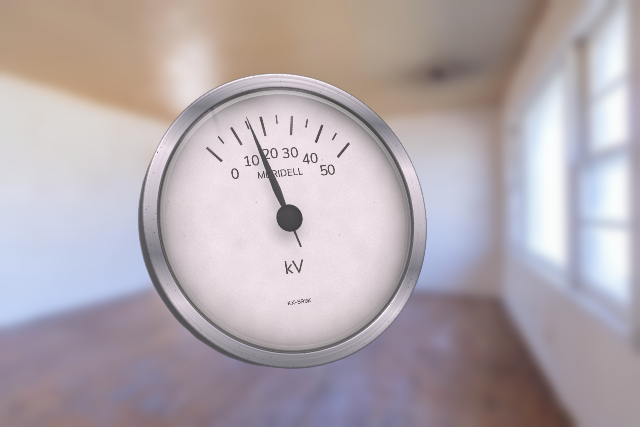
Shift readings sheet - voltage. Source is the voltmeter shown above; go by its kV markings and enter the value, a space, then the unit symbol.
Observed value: 15 kV
